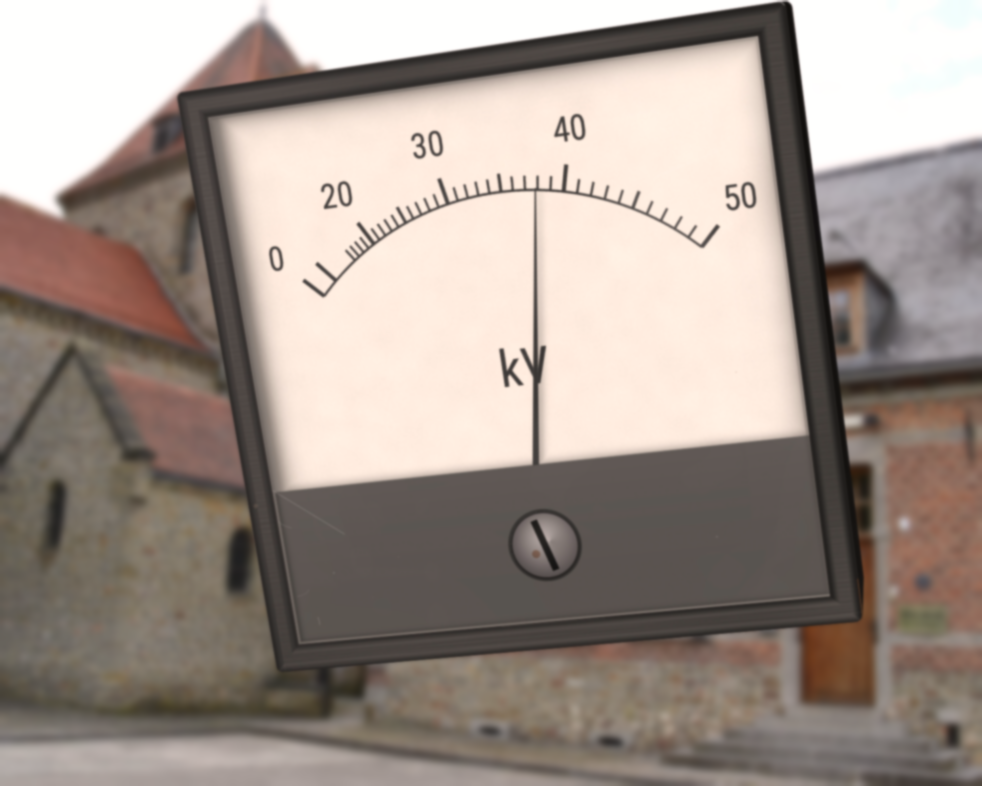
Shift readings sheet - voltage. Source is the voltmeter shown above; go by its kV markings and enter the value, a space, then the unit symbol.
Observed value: 38 kV
